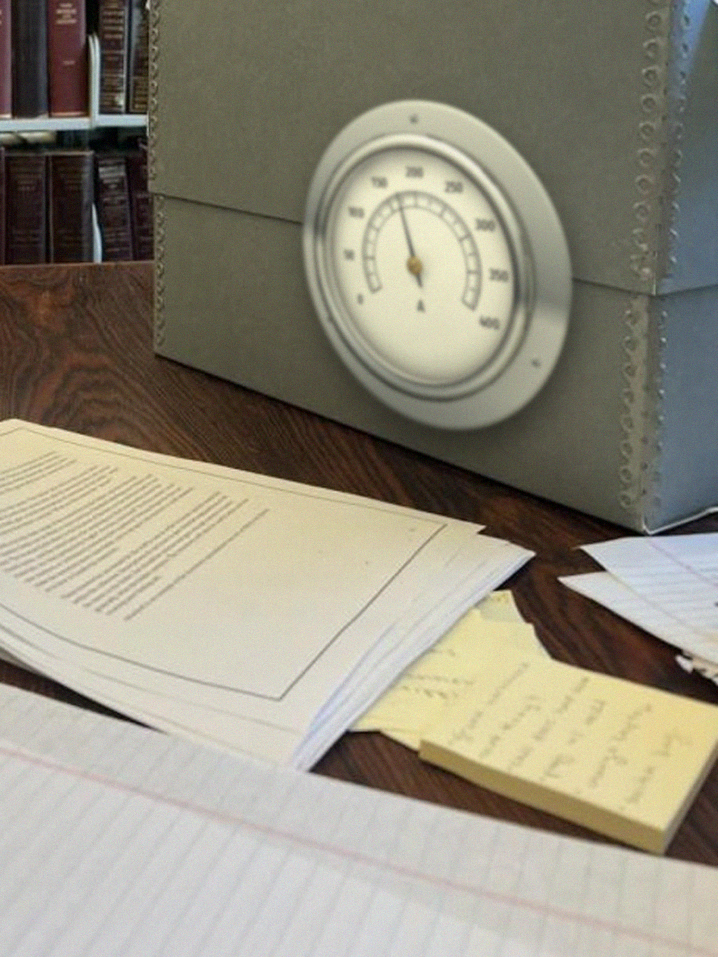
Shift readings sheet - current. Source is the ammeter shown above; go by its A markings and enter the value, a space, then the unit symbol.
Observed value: 175 A
